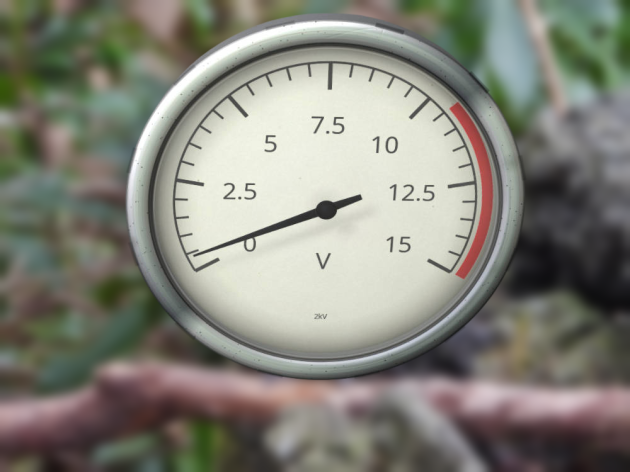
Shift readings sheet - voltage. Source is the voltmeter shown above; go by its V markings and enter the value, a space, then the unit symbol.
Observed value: 0.5 V
